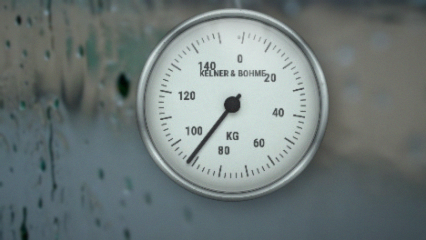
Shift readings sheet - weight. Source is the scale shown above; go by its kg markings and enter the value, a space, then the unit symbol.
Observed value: 92 kg
